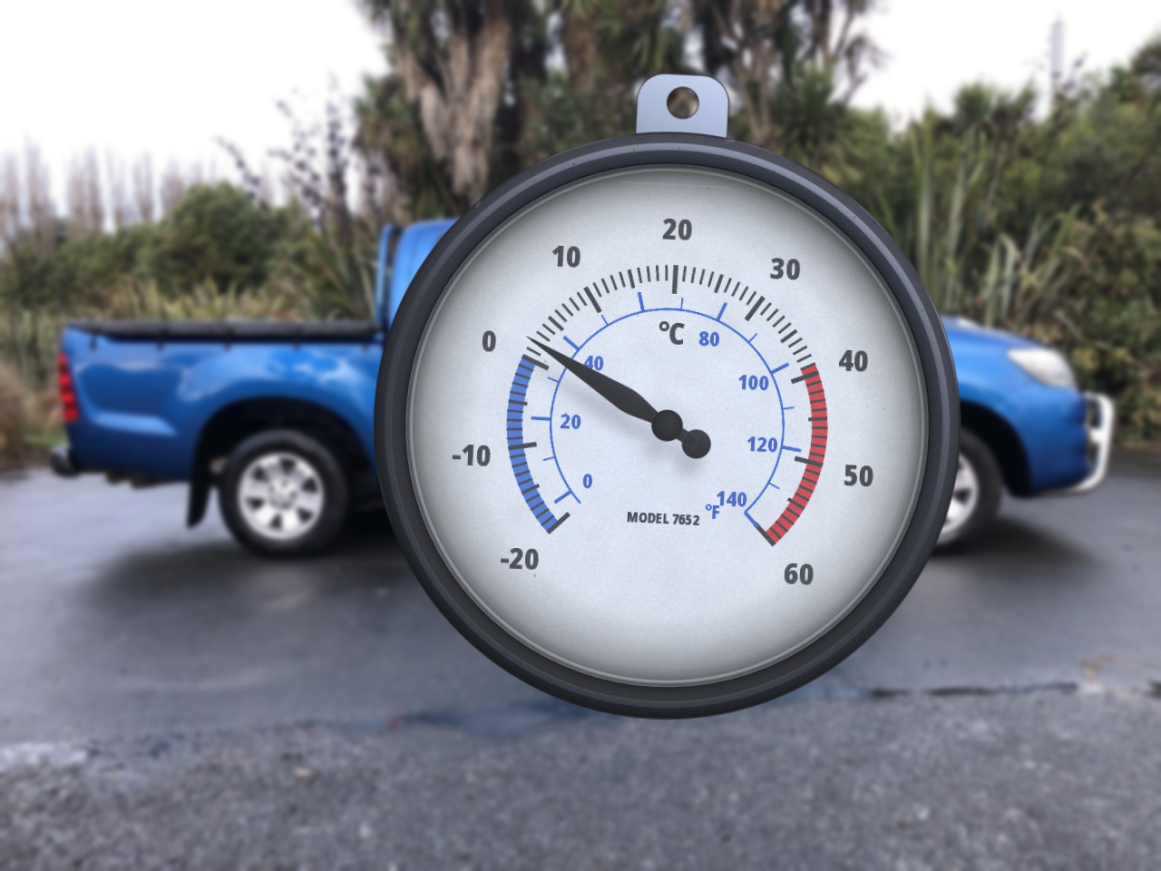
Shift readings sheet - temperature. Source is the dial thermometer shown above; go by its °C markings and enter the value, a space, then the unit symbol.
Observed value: 2 °C
